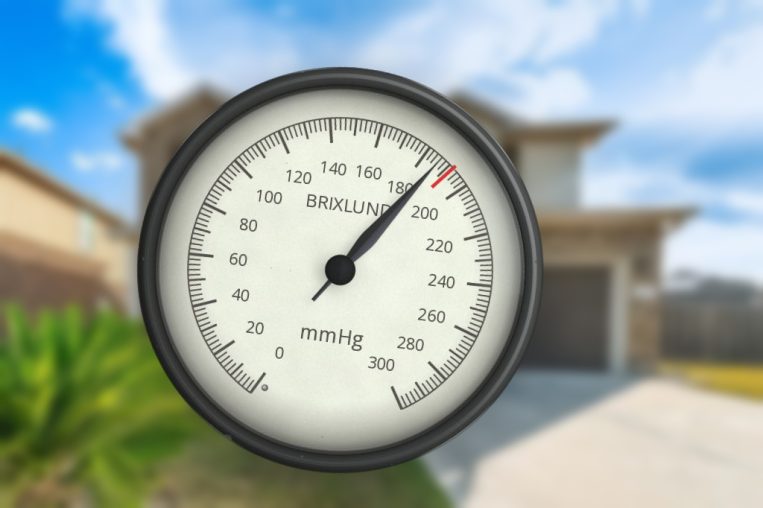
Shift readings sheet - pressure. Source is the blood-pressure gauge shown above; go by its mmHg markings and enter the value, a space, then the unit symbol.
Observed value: 186 mmHg
